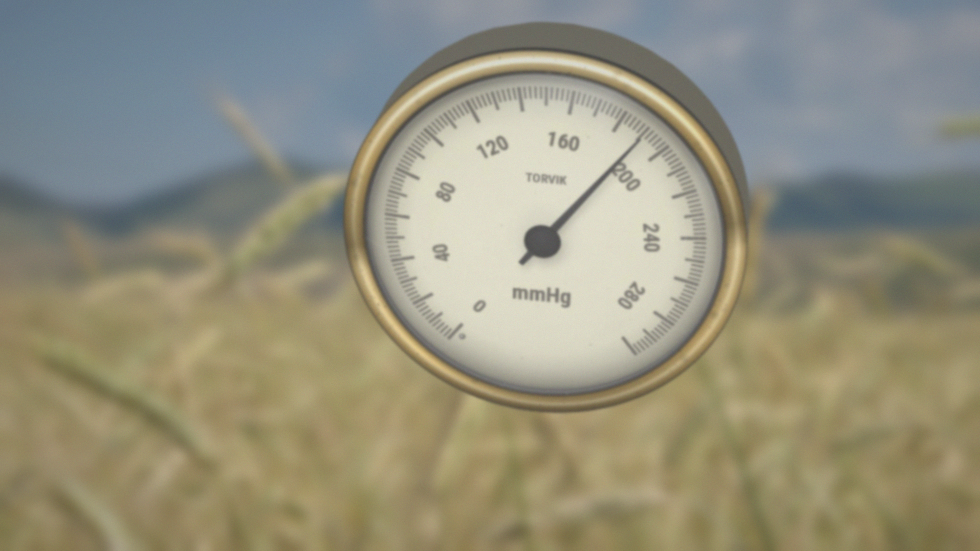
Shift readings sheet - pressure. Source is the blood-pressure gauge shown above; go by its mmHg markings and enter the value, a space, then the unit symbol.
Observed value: 190 mmHg
